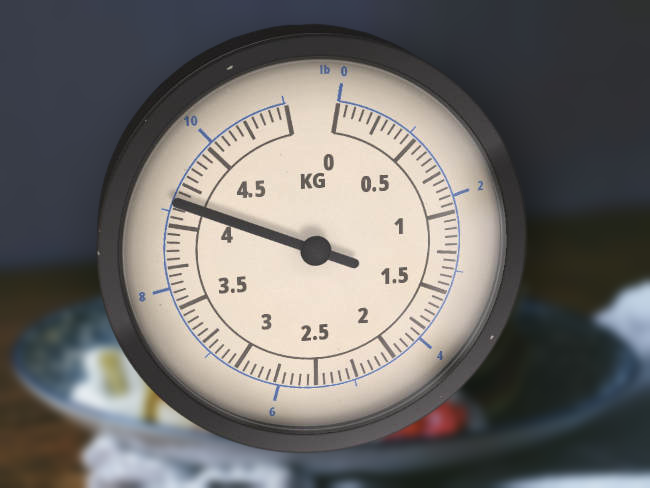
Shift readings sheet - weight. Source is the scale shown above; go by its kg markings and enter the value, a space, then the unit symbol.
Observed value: 4.15 kg
